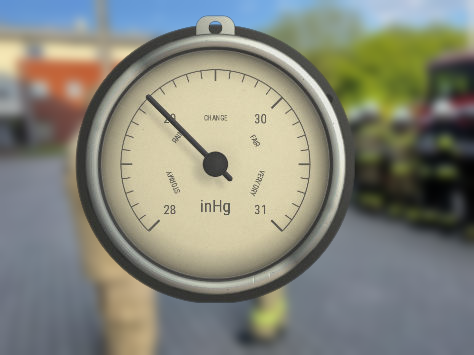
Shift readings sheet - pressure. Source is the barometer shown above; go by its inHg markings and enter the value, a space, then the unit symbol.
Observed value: 29 inHg
